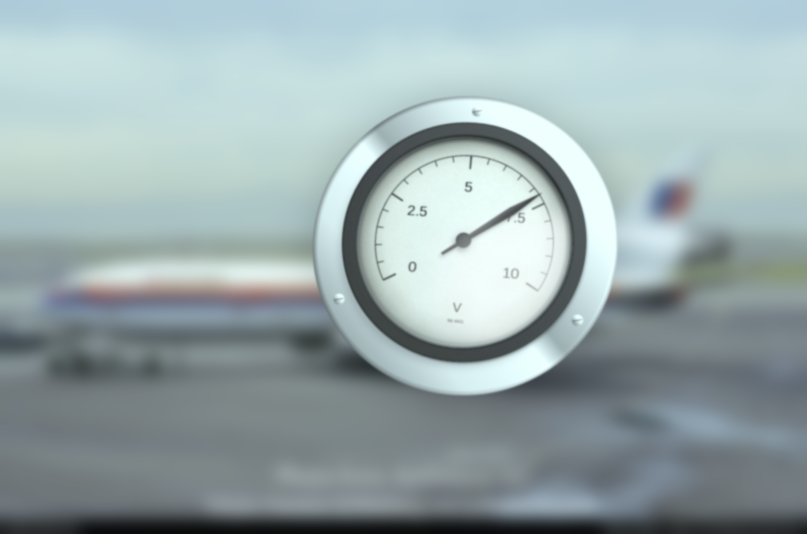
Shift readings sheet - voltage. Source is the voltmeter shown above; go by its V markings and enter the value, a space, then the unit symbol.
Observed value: 7.25 V
